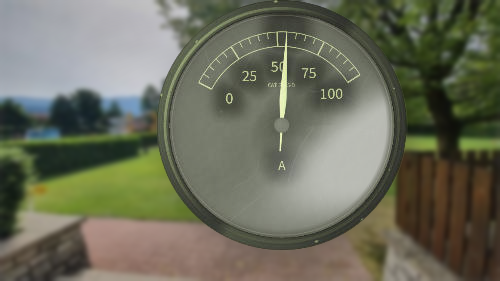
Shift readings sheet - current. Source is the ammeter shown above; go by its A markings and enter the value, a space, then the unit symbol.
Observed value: 55 A
